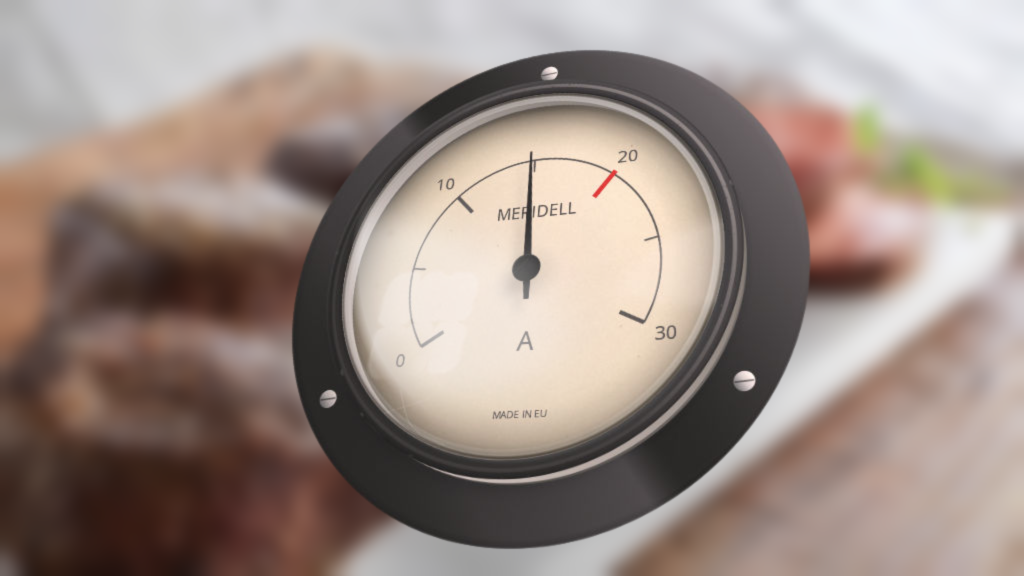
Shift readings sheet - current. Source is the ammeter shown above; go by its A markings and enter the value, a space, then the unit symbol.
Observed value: 15 A
